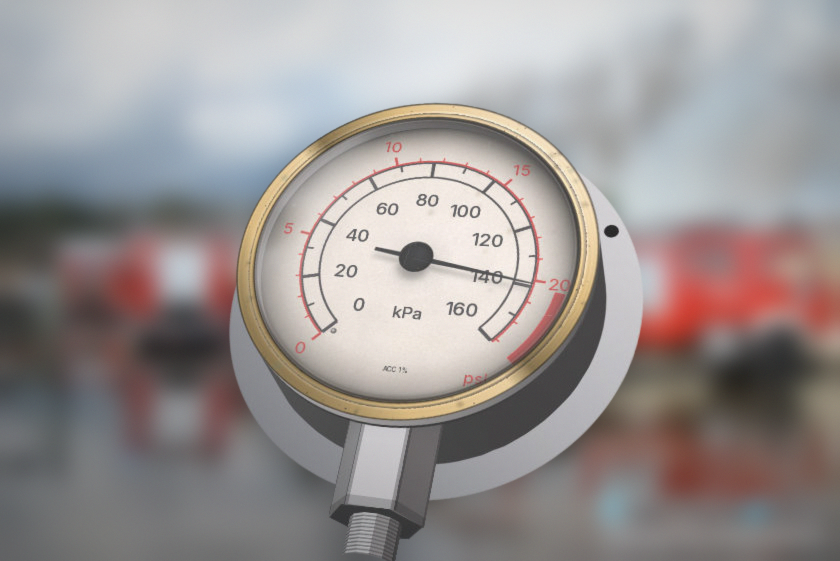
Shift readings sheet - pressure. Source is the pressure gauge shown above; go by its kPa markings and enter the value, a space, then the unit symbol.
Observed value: 140 kPa
